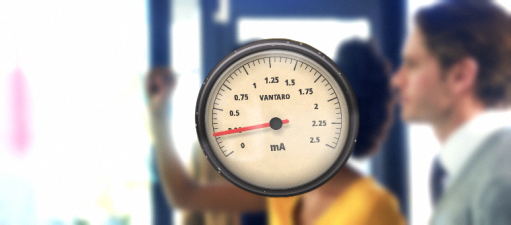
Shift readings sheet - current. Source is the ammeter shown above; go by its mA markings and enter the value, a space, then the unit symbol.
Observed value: 0.25 mA
